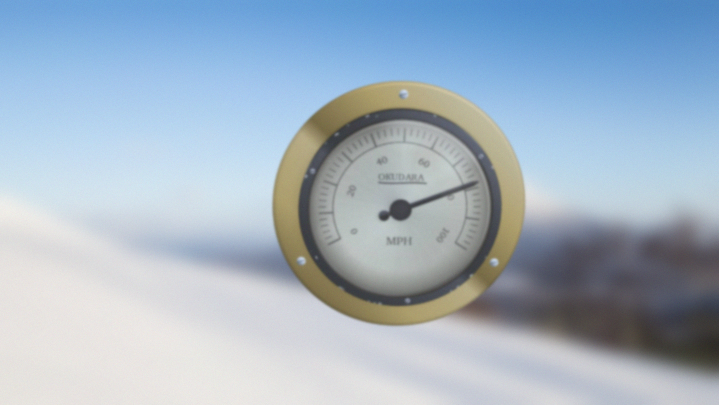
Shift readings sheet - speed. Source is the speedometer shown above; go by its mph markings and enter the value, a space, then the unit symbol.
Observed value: 78 mph
